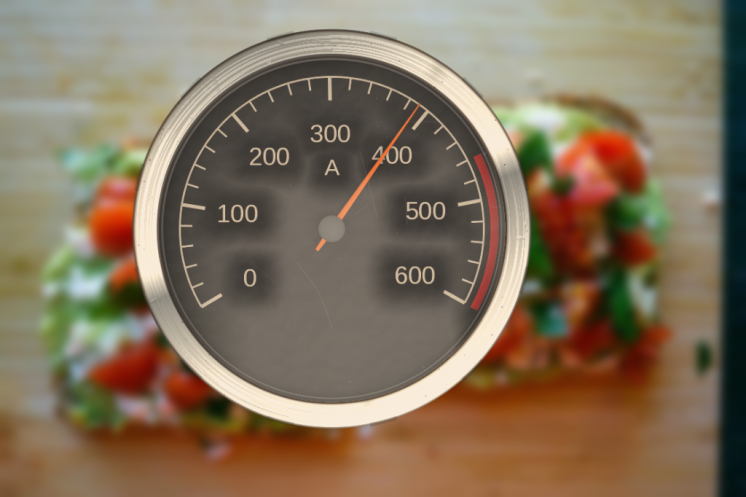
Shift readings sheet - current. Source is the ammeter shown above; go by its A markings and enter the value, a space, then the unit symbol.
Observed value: 390 A
